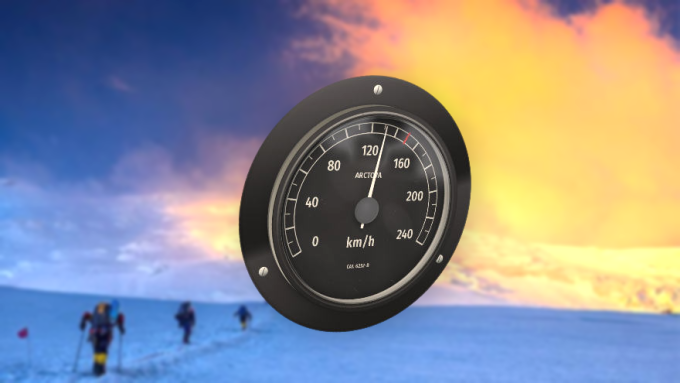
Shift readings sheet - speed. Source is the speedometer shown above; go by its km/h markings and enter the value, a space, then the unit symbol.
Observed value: 130 km/h
